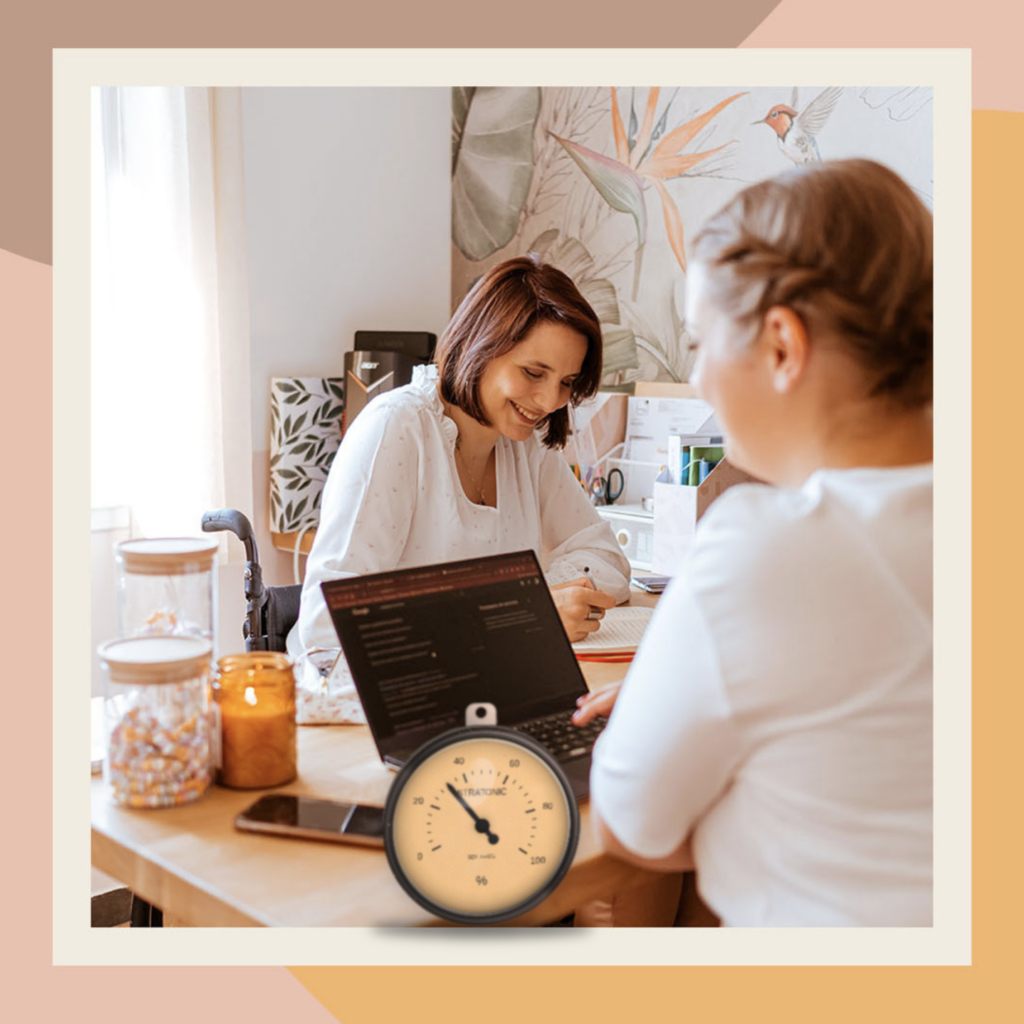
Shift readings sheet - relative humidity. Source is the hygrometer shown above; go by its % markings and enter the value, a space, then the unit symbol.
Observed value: 32 %
